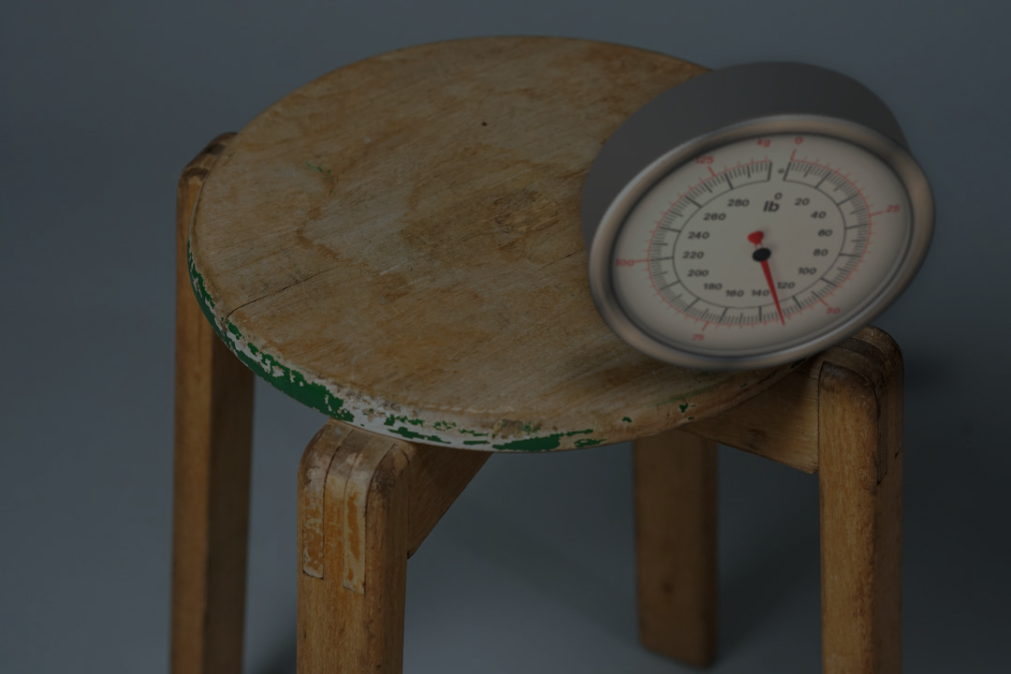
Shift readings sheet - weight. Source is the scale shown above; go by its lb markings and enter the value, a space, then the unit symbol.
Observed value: 130 lb
